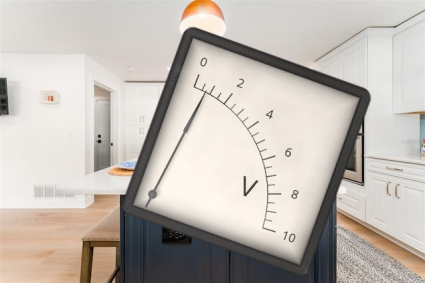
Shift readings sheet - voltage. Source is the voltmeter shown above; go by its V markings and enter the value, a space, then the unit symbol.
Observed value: 0.75 V
